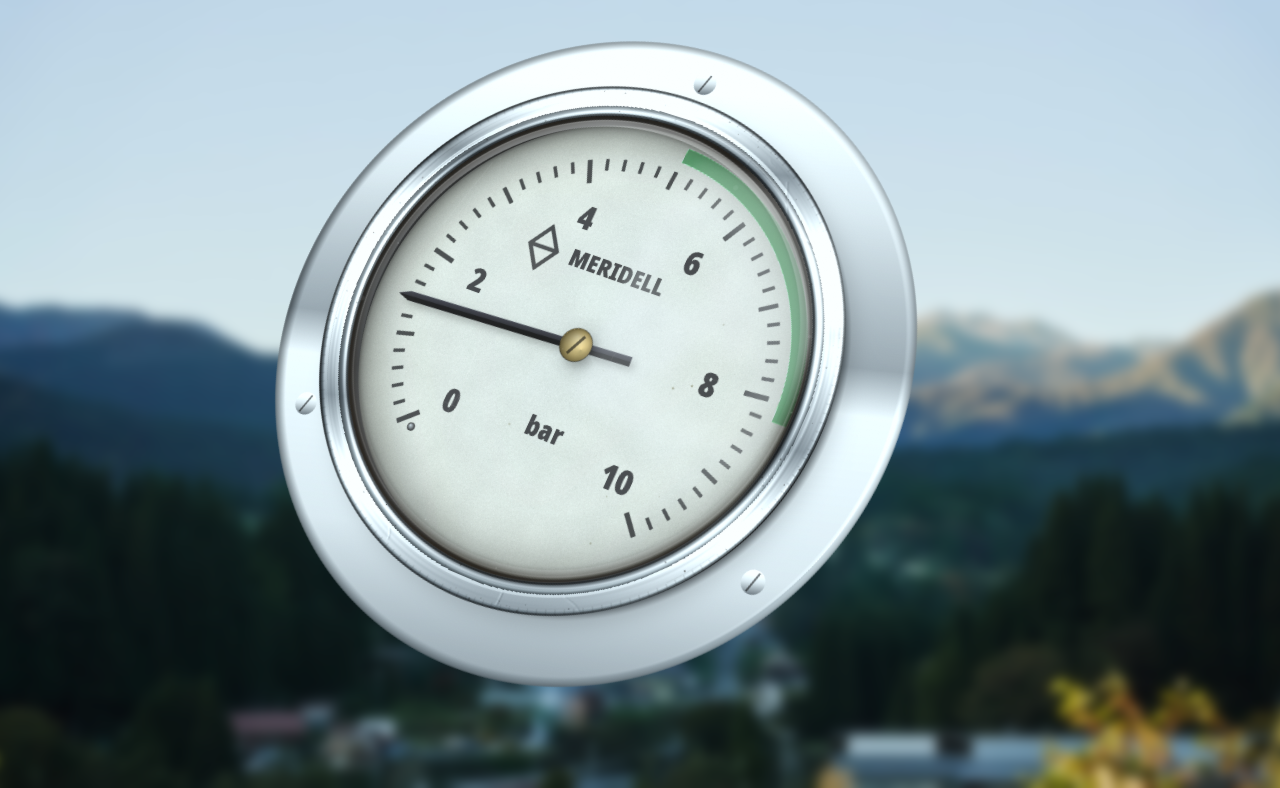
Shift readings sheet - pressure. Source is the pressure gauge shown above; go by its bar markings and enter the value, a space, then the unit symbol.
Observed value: 1.4 bar
